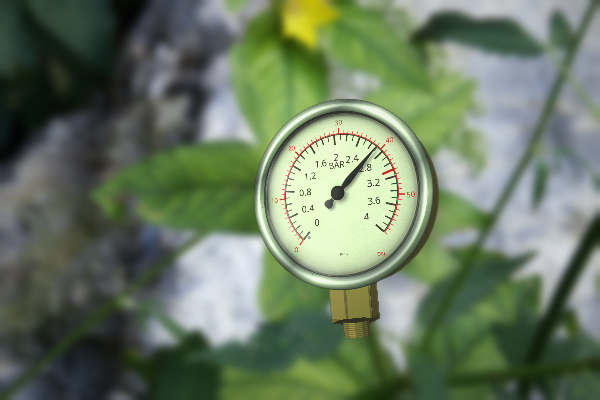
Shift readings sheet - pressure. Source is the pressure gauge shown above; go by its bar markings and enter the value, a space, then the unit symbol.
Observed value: 2.7 bar
